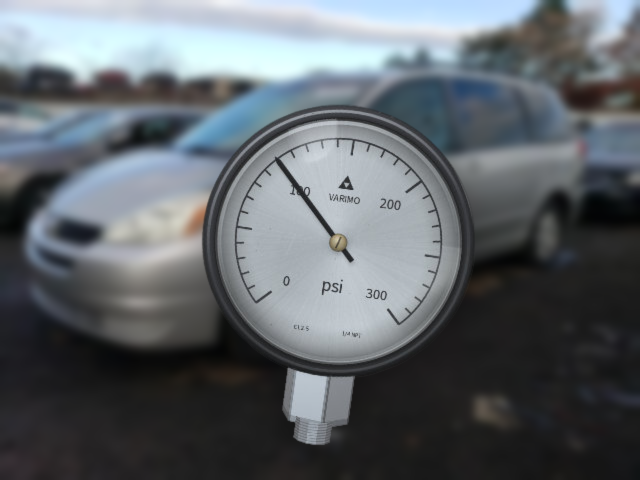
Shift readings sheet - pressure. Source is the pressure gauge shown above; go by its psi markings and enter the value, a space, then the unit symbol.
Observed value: 100 psi
